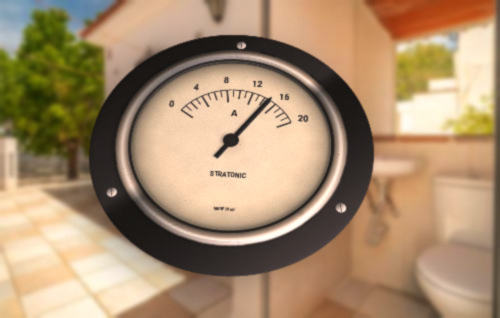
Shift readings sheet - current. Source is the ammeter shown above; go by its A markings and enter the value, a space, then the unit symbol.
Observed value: 15 A
